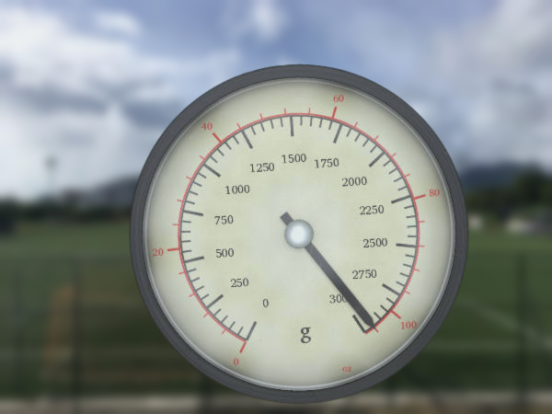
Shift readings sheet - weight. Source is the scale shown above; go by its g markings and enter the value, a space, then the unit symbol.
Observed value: 2950 g
